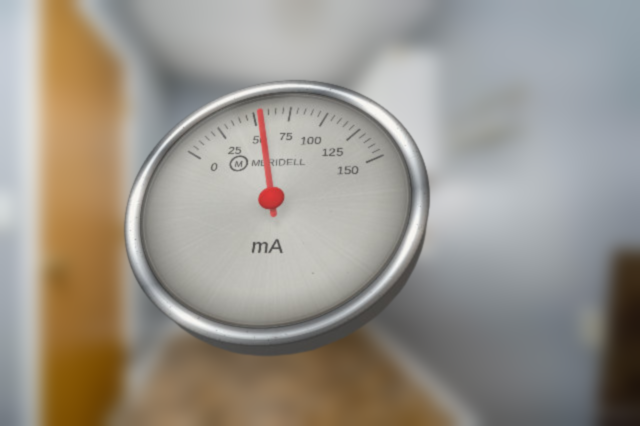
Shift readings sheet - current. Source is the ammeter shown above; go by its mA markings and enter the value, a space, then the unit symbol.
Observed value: 55 mA
